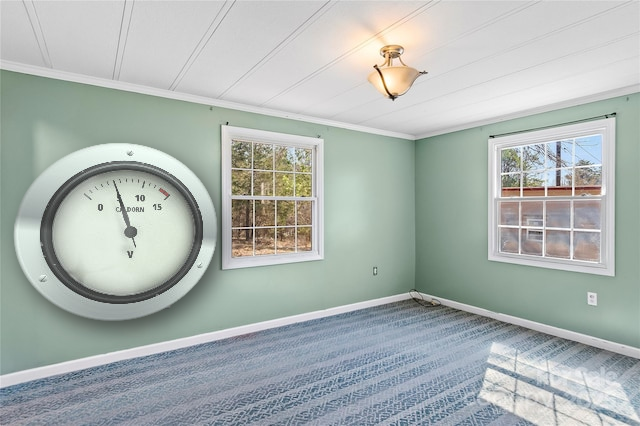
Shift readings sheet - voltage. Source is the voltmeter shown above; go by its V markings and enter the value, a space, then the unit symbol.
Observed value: 5 V
